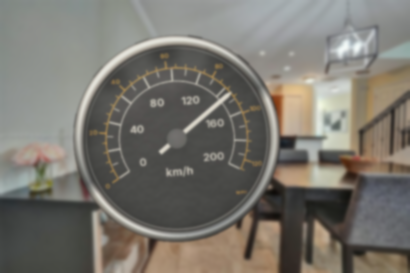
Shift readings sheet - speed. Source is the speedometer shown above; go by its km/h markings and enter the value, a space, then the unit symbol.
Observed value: 145 km/h
